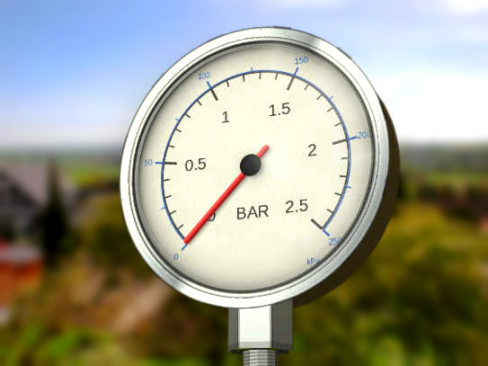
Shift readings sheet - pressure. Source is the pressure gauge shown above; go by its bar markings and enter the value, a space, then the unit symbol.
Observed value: 0 bar
